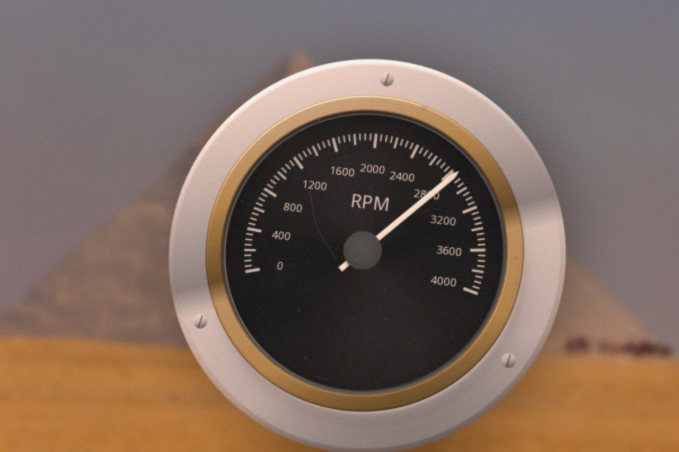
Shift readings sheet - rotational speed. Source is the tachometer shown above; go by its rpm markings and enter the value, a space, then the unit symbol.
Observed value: 2850 rpm
